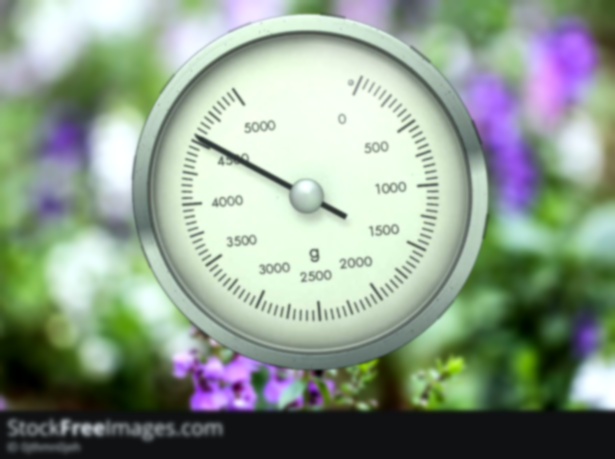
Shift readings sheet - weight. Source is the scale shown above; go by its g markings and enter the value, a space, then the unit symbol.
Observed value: 4550 g
